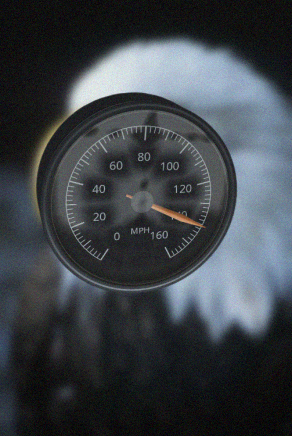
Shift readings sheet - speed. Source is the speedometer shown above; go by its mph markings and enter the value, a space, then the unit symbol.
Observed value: 140 mph
